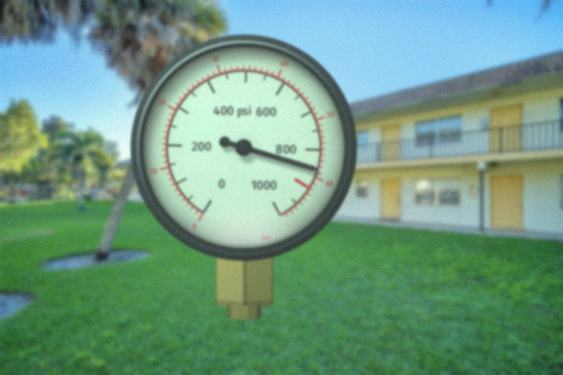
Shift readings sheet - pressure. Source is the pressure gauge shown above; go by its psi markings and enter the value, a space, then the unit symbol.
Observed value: 850 psi
